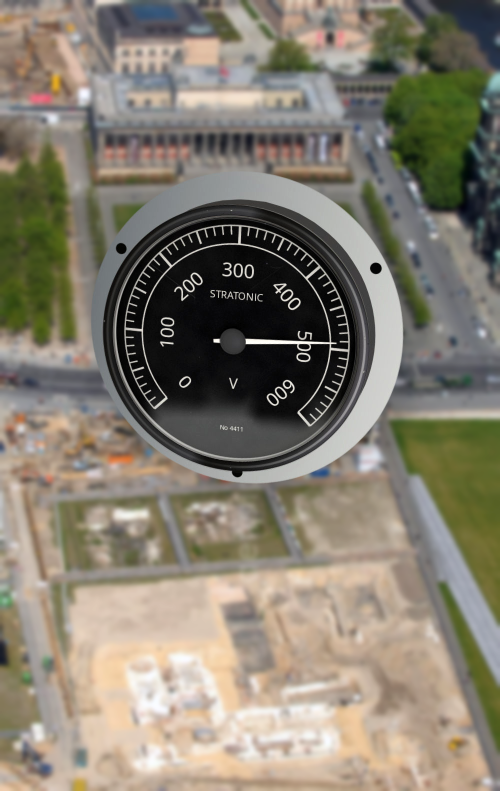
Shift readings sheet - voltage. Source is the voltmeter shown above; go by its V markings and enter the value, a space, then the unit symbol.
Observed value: 490 V
